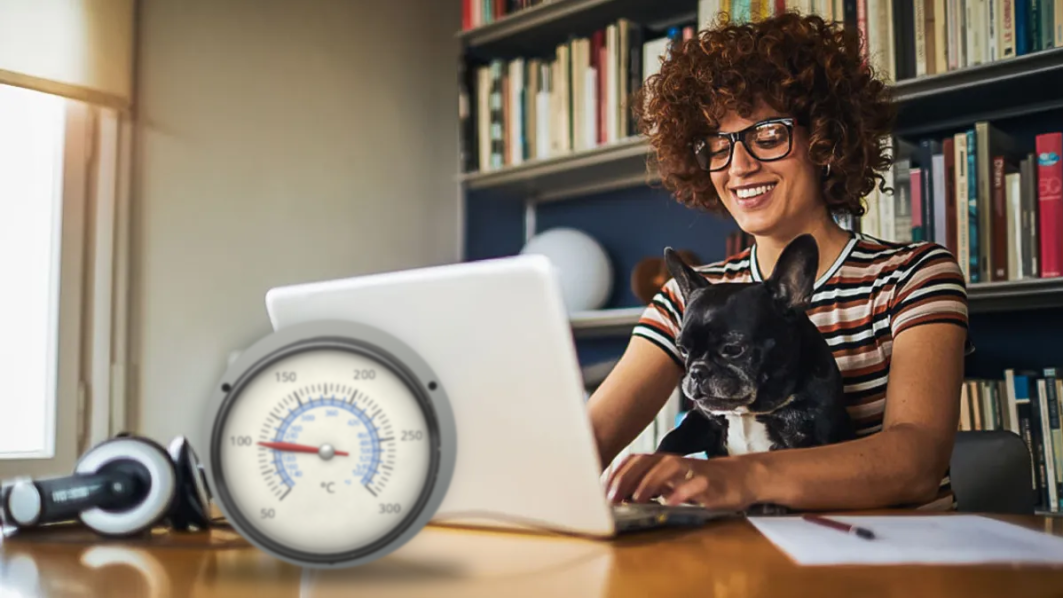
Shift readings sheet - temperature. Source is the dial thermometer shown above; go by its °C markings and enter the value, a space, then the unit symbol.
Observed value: 100 °C
